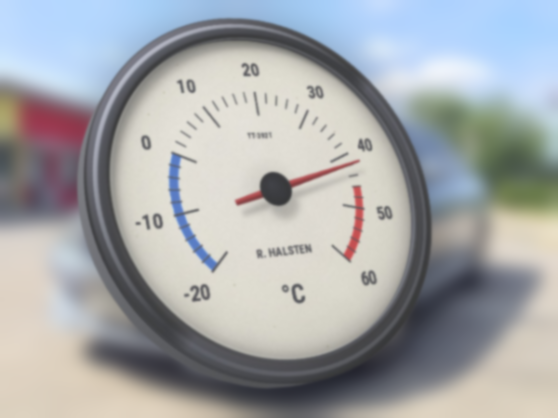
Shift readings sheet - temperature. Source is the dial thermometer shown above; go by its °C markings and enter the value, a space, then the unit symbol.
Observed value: 42 °C
